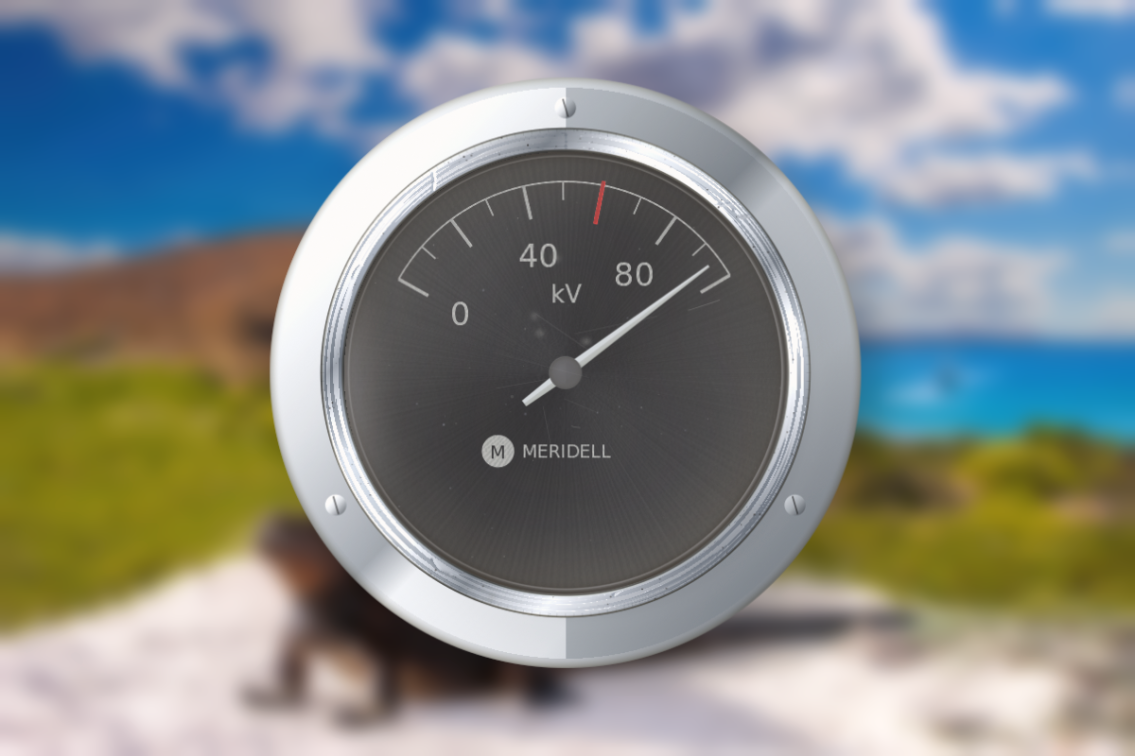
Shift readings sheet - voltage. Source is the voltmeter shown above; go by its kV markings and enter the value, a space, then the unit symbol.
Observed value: 95 kV
